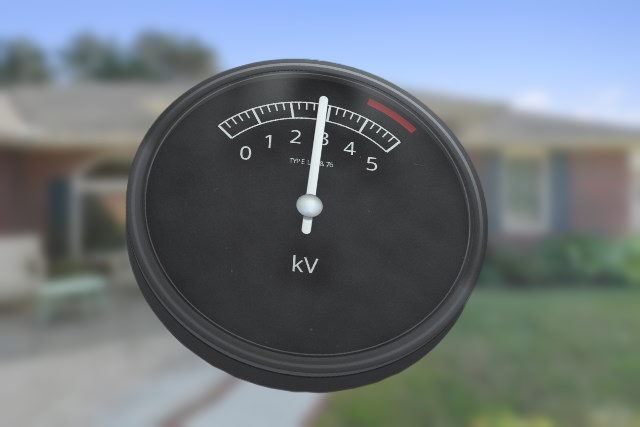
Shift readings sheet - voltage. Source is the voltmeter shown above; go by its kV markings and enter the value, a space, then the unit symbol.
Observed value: 2.8 kV
